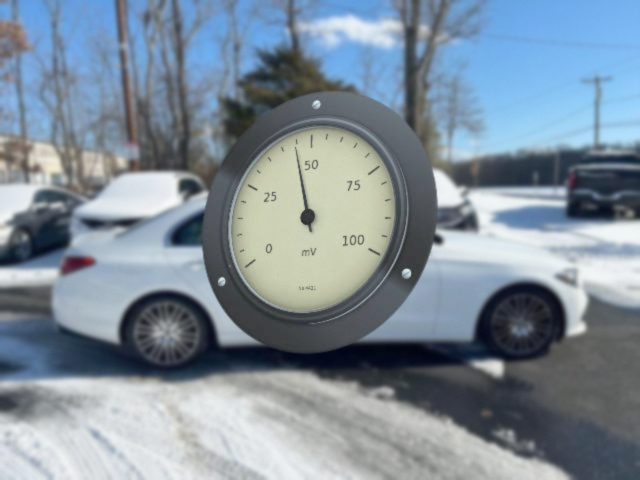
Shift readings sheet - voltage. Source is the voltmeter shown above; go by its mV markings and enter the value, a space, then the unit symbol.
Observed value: 45 mV
